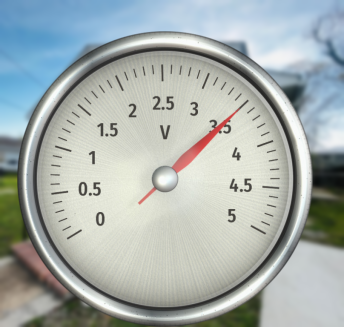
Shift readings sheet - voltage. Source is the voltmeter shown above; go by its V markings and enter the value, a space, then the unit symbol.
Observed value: 3.5 V
